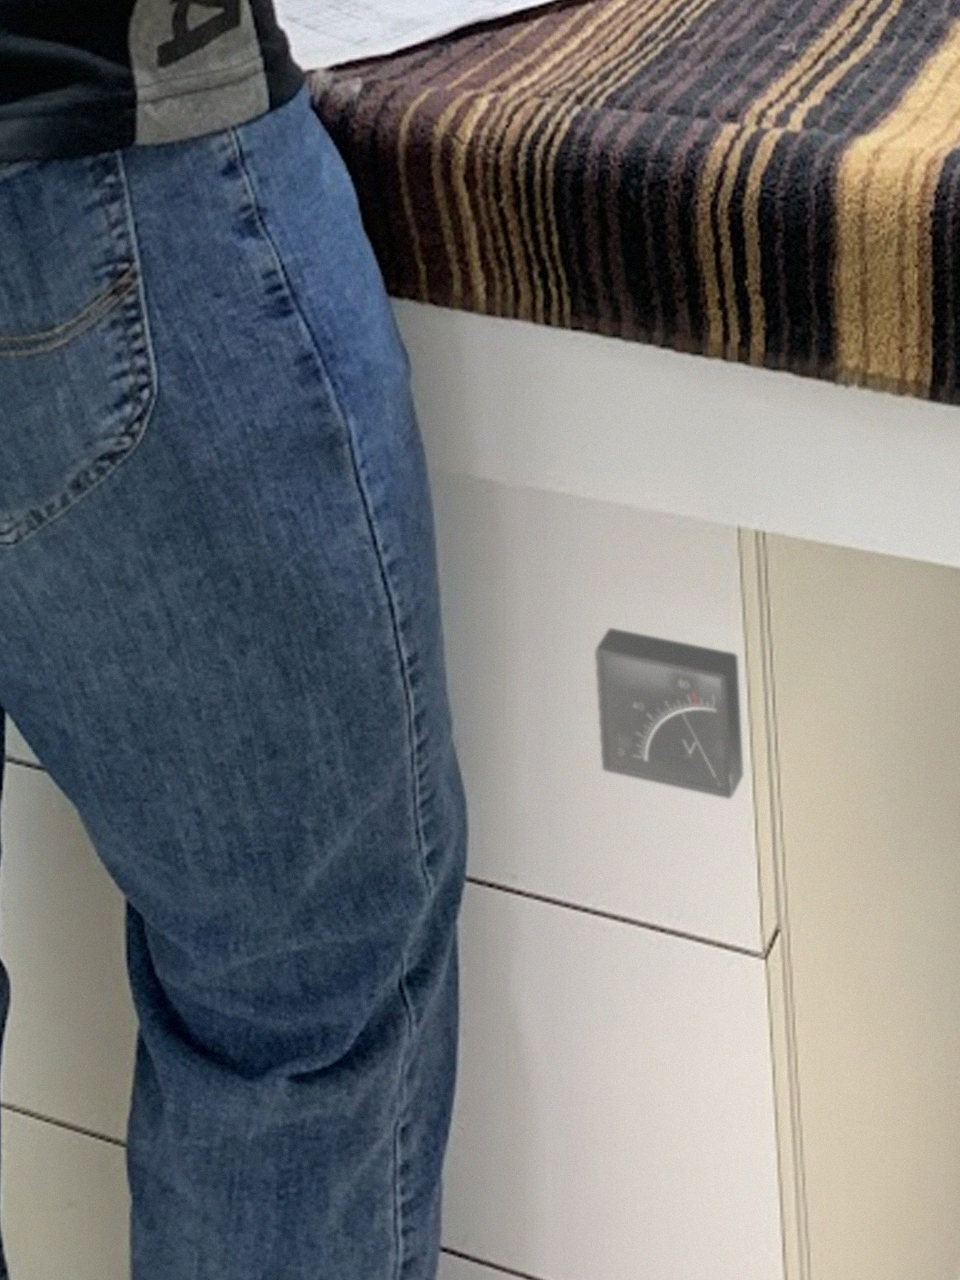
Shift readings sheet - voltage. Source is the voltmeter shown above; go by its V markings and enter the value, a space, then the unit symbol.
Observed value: 70 V
